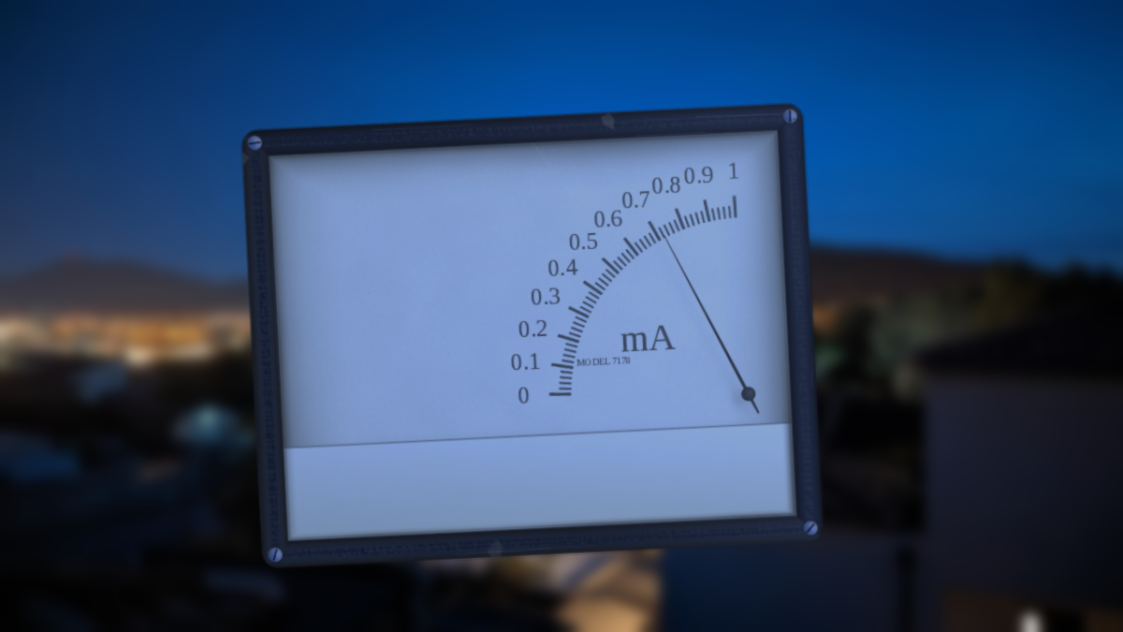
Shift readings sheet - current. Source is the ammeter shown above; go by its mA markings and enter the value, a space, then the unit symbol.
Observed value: 0.72 mA
